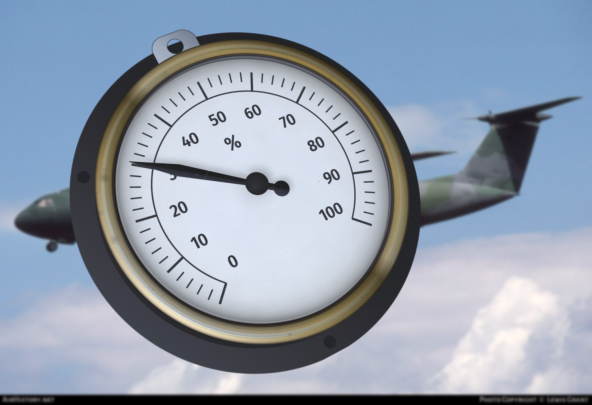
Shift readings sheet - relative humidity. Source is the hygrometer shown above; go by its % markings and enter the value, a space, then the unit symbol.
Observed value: 30 %
